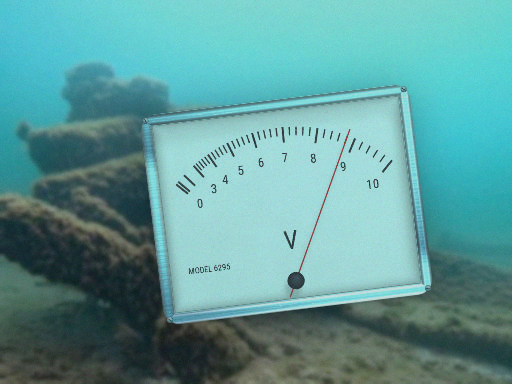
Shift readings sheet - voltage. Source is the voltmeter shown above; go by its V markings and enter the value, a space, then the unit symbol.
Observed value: 8.8 V
